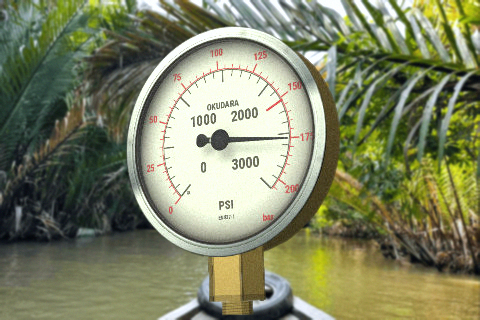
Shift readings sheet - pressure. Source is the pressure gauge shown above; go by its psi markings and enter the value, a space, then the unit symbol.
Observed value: 2550 psi
